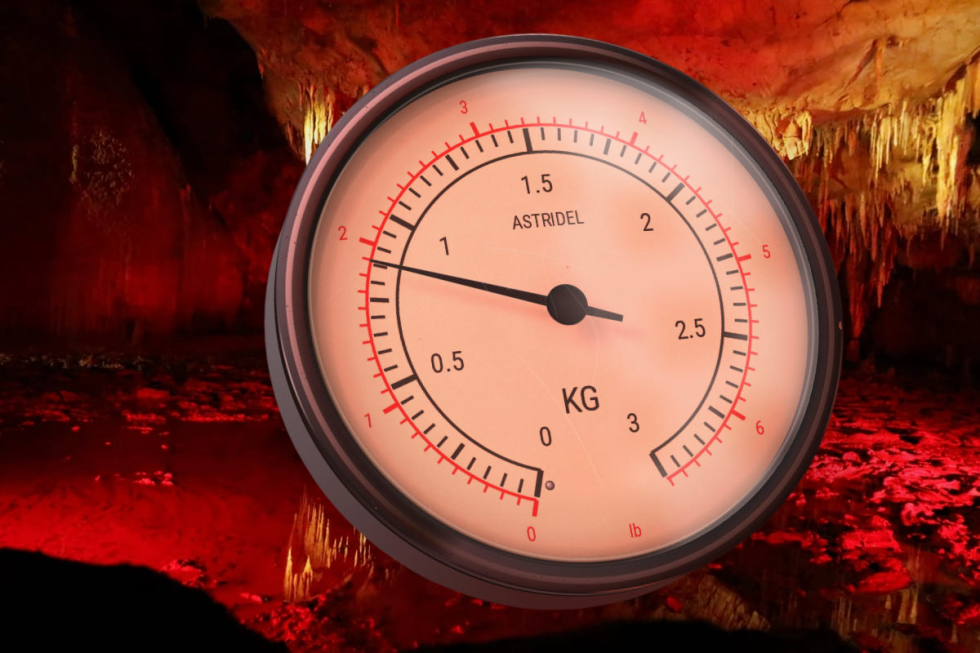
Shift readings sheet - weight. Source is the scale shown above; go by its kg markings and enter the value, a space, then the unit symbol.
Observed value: 0.85 kg
